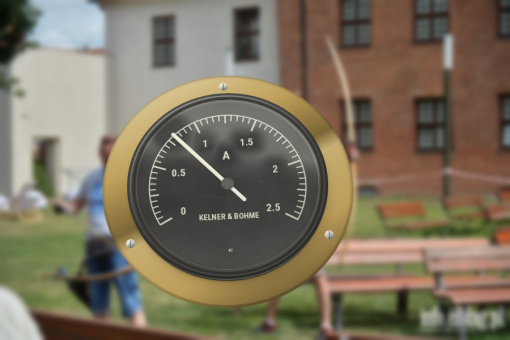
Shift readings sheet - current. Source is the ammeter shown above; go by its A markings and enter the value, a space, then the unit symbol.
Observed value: 0.8 A
